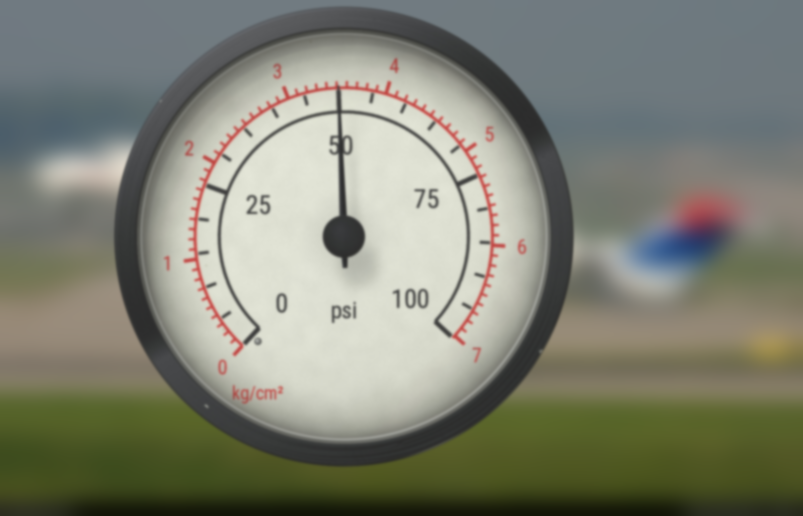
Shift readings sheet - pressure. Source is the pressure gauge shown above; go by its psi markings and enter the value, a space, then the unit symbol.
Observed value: 50 psi
